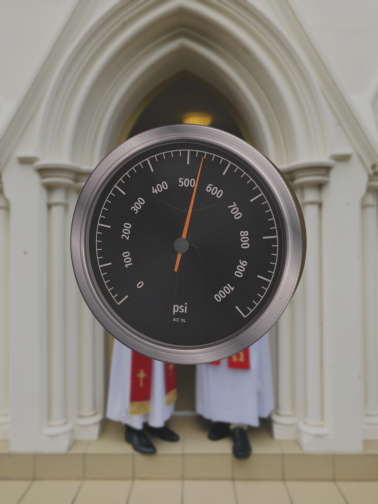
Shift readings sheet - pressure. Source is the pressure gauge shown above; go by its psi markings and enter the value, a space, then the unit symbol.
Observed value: 540 psi
